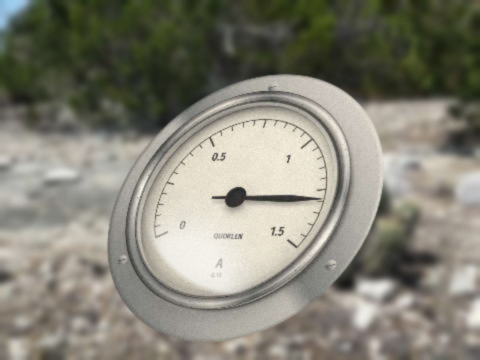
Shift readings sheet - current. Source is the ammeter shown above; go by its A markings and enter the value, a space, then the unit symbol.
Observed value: 1.3 A
